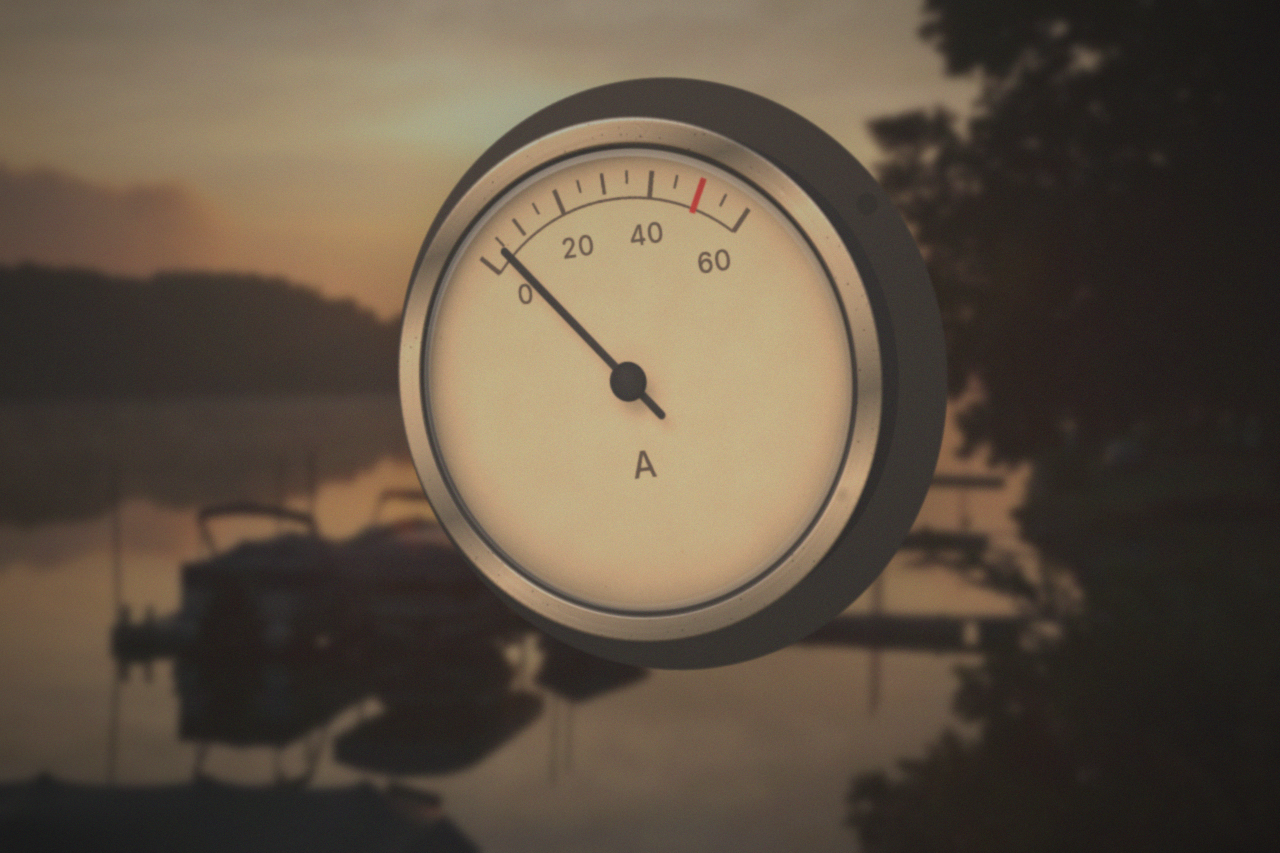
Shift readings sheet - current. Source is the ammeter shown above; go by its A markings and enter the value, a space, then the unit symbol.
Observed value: 5 A
